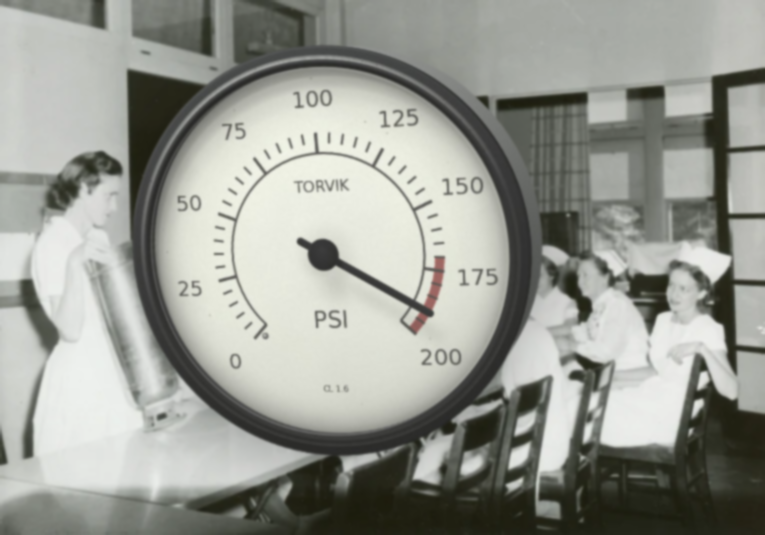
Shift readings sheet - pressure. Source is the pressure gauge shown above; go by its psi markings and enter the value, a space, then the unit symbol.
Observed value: 190 psi
